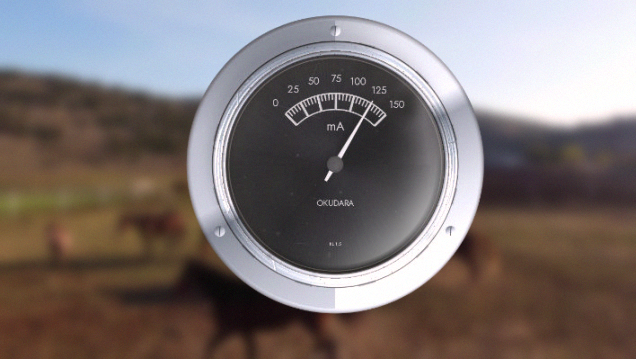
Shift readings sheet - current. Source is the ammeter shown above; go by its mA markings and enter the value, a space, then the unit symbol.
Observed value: 125 mA
